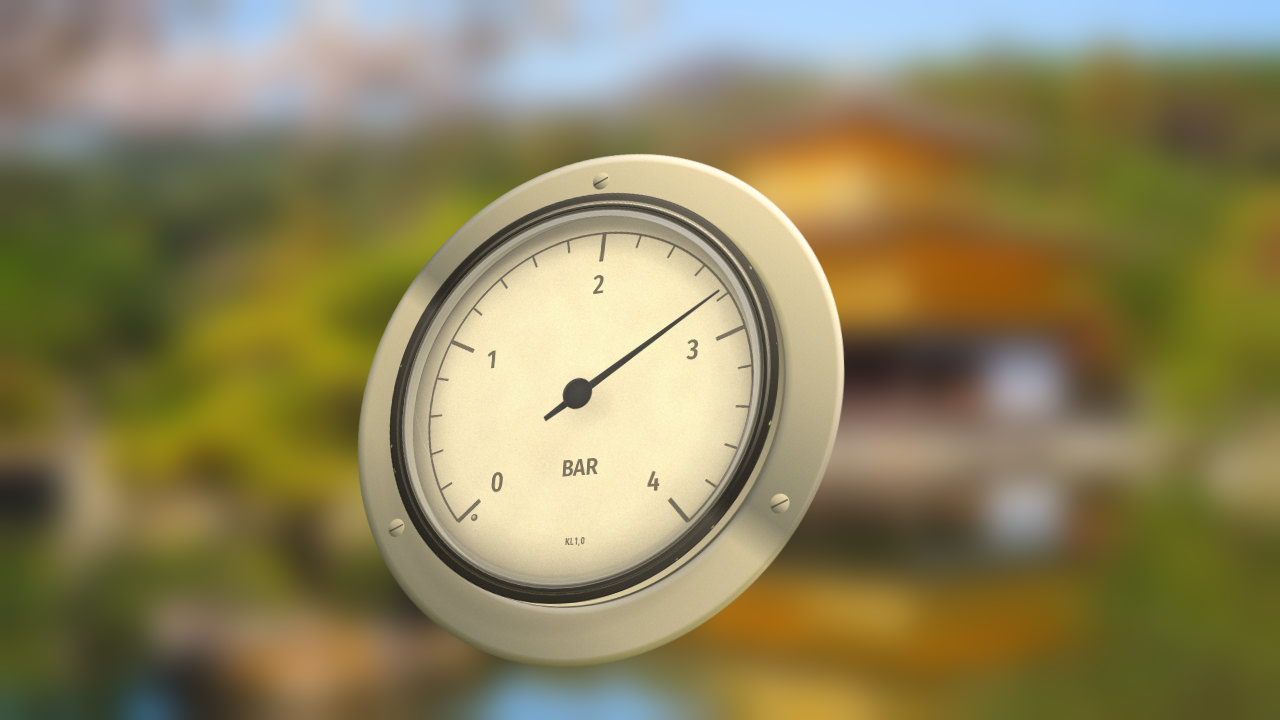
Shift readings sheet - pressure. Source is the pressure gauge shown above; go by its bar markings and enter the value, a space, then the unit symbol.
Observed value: 2.8 bar
